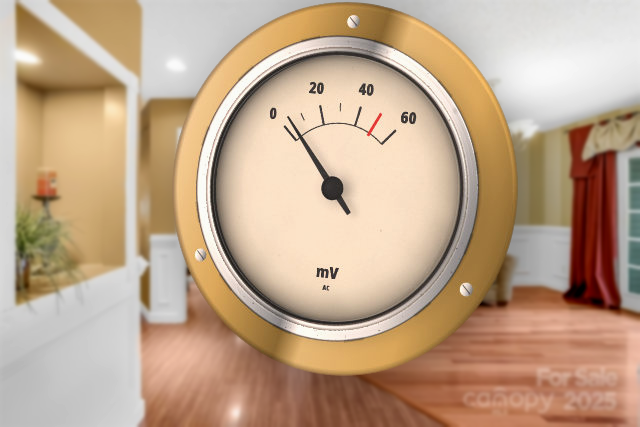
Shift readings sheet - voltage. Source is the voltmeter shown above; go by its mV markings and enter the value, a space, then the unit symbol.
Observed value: 5 mV
